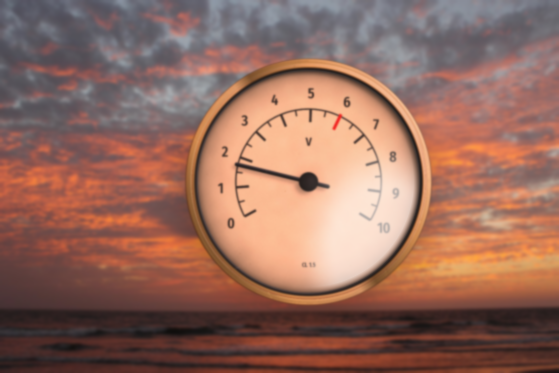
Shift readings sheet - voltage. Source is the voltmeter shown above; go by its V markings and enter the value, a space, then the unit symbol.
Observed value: 1.75 V
